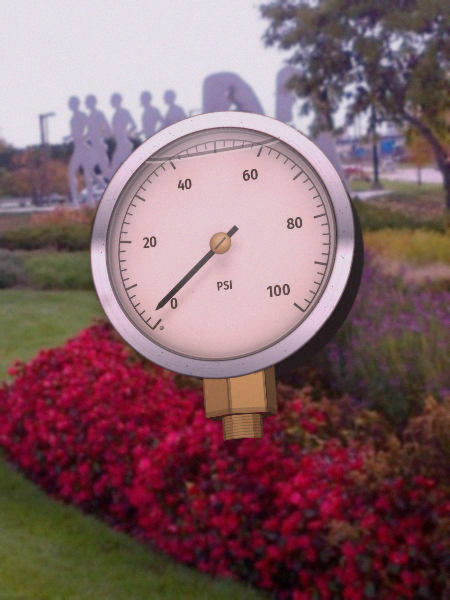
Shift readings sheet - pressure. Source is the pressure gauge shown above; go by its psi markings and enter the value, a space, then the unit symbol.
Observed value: 2 psi
